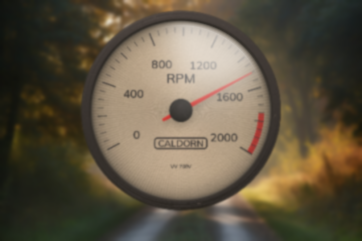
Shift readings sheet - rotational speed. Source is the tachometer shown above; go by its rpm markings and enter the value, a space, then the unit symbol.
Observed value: 1500 rpm
